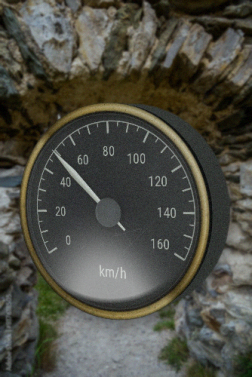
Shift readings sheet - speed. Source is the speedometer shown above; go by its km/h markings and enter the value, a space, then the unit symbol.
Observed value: 50 km/h
